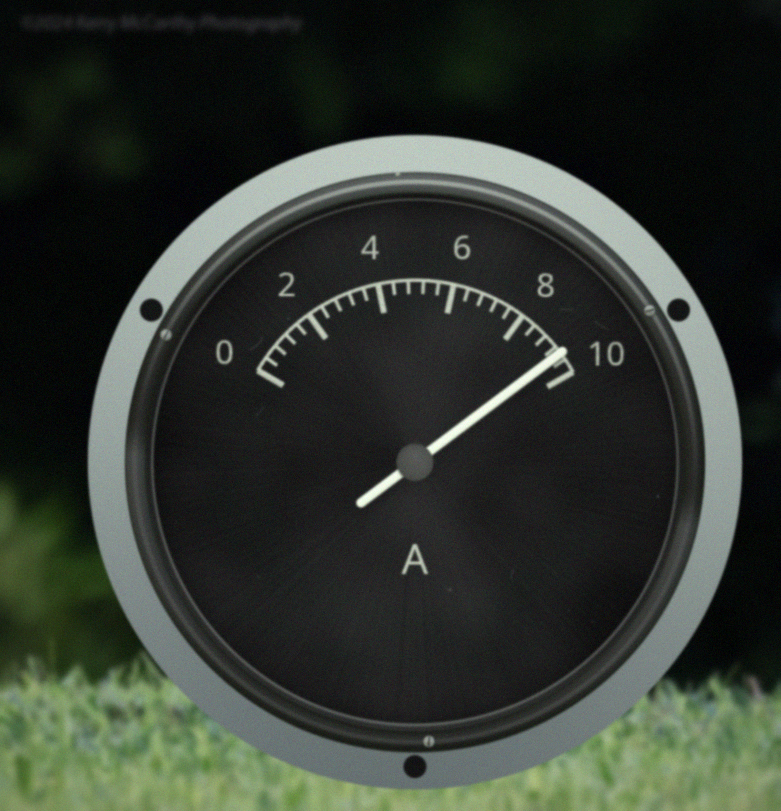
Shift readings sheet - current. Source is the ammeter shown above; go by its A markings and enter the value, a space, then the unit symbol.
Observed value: 9.4 A
